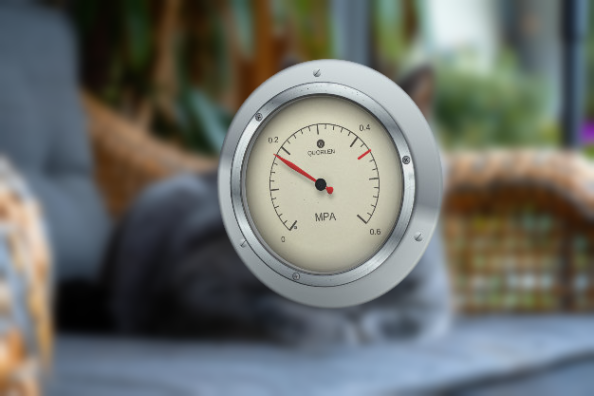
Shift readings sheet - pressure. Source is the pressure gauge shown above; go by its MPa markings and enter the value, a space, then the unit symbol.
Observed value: 0.18 MPa
